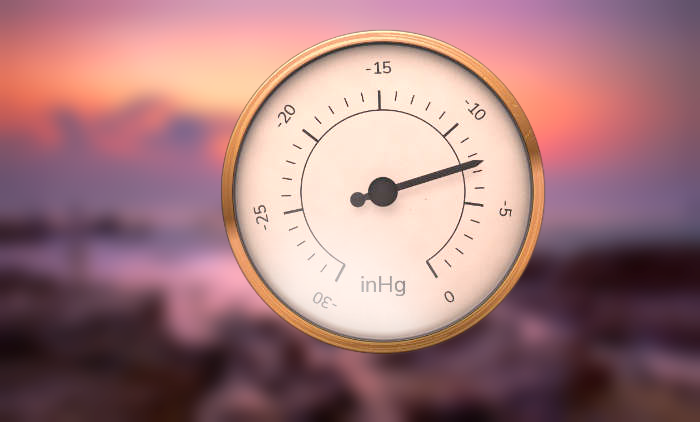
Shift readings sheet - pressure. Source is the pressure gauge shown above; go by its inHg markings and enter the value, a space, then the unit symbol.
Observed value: -7.5 inHg
